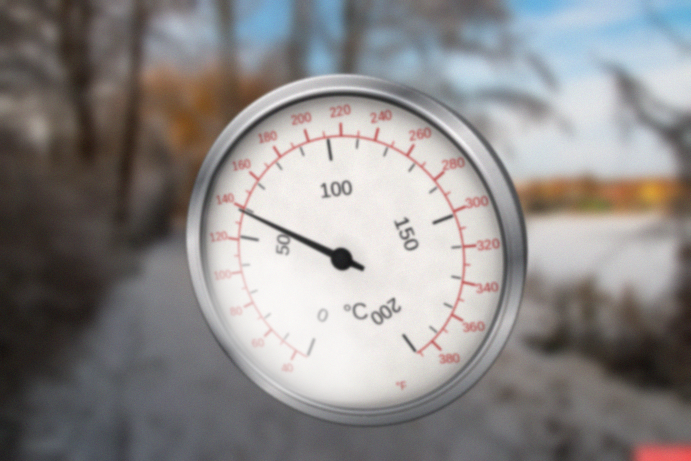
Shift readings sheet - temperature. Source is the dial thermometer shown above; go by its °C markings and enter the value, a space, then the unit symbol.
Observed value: 60 °C
